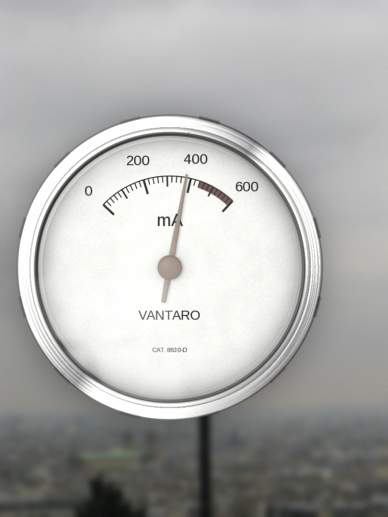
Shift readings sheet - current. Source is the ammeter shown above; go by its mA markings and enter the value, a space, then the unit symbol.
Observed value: 380 mA
